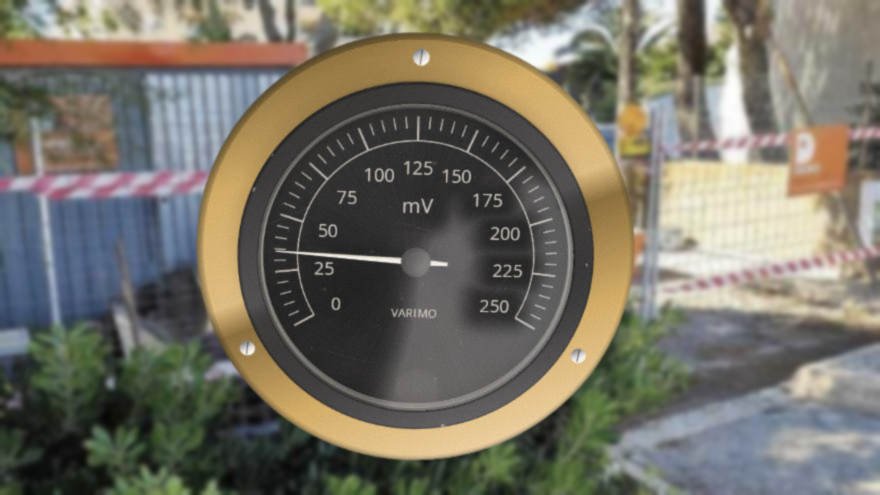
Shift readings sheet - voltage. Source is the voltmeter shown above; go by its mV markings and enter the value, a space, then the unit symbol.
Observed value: 35 mV
